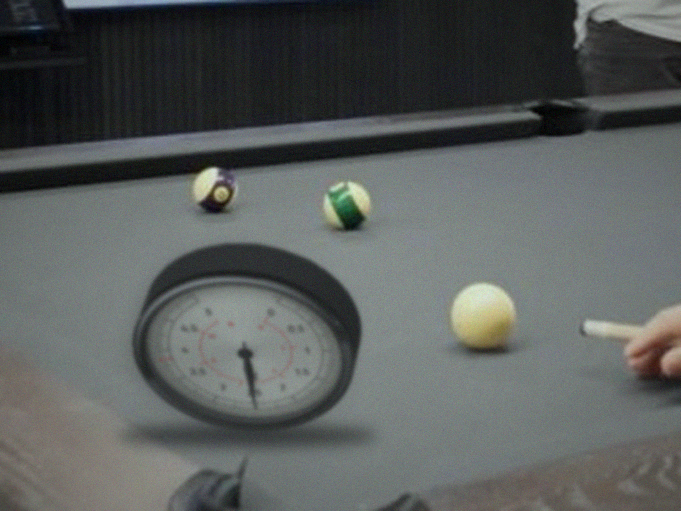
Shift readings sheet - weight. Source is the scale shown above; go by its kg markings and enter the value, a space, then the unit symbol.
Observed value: 2.5 kg
